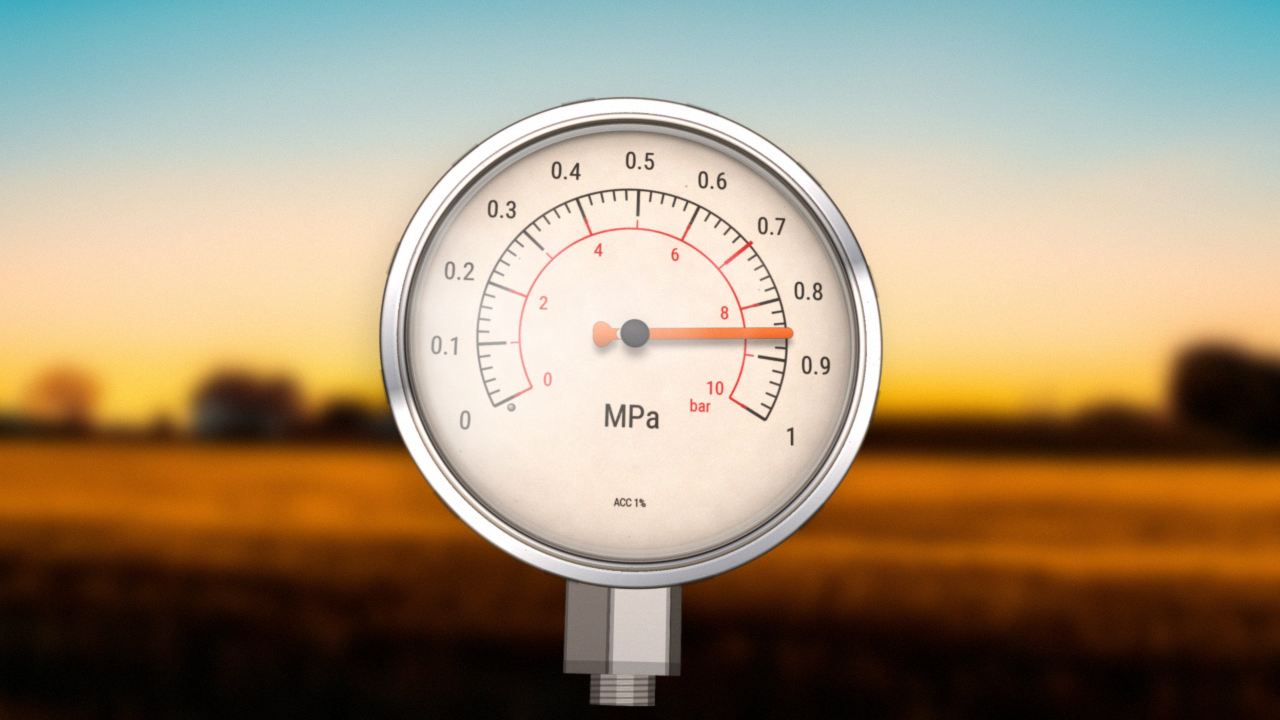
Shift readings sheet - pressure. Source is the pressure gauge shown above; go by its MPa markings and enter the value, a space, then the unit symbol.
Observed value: 0.86 MPa
